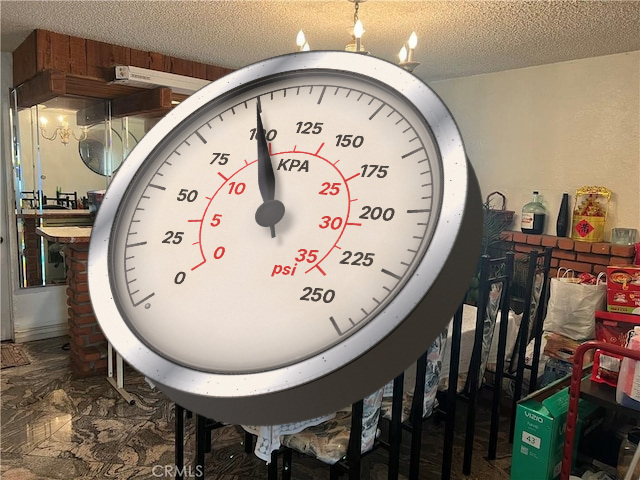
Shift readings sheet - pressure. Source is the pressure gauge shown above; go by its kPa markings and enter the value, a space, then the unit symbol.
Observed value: 100 kPa
